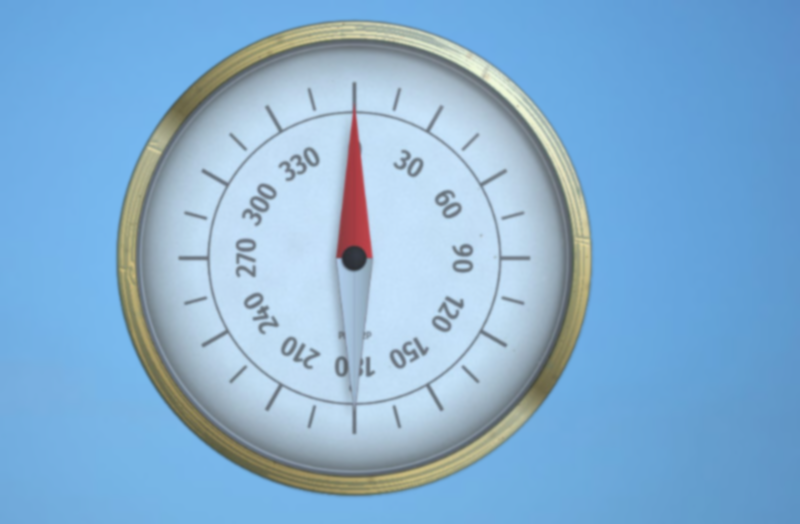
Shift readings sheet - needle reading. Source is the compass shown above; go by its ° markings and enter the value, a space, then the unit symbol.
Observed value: 0 °
